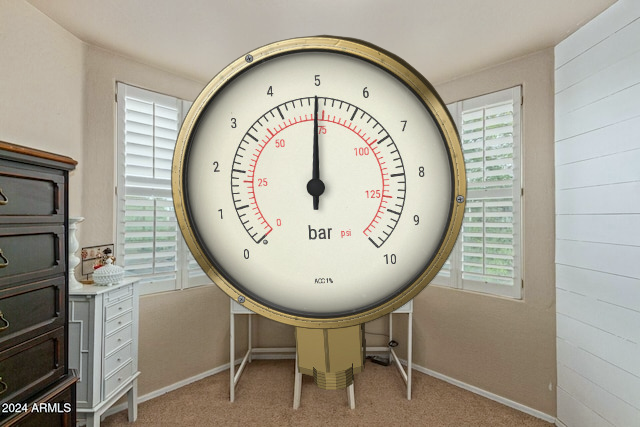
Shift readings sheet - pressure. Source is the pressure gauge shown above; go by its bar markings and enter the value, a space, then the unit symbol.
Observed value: 5 bar
